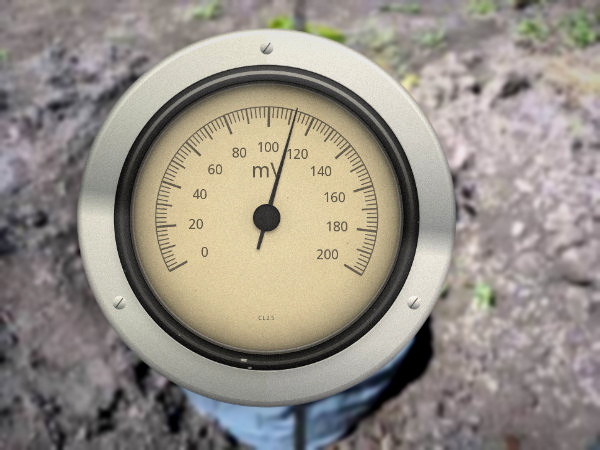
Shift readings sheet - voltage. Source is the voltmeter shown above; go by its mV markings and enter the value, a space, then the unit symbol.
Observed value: 112 mV
